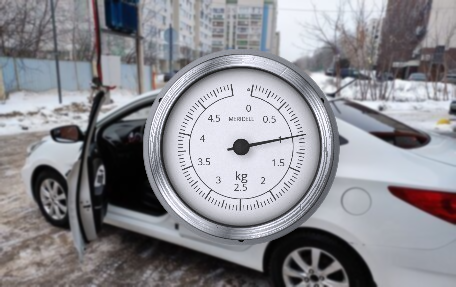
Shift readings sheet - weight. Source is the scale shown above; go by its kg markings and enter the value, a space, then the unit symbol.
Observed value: 1 kg
